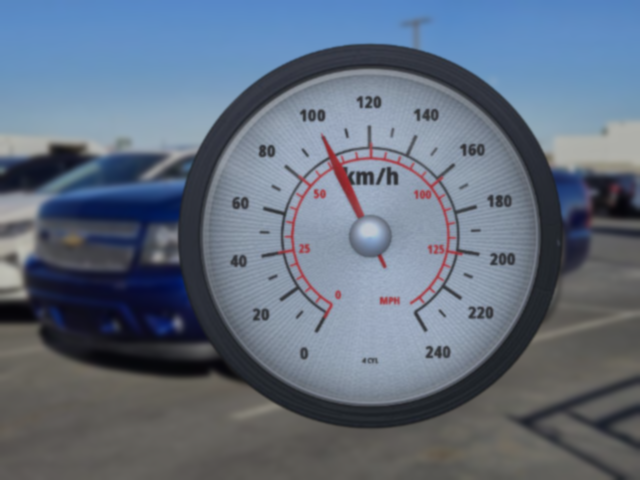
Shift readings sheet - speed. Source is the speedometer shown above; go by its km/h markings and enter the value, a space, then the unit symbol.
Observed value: 100 km/h
